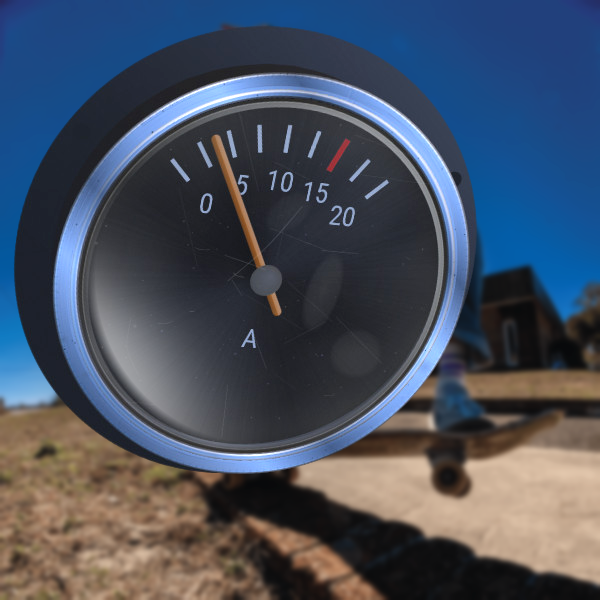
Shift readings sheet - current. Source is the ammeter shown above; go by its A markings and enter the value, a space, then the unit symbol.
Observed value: 3.75 A
